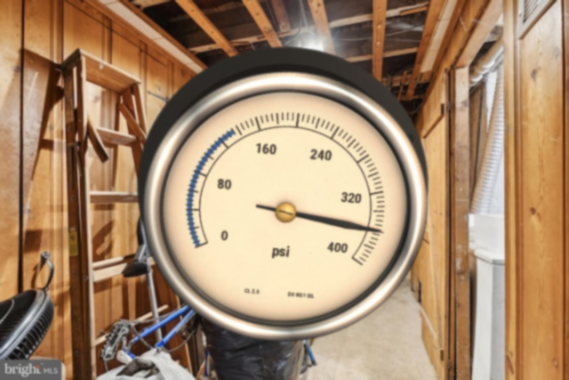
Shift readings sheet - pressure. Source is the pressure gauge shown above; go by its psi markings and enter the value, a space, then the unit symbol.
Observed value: 360 psi
